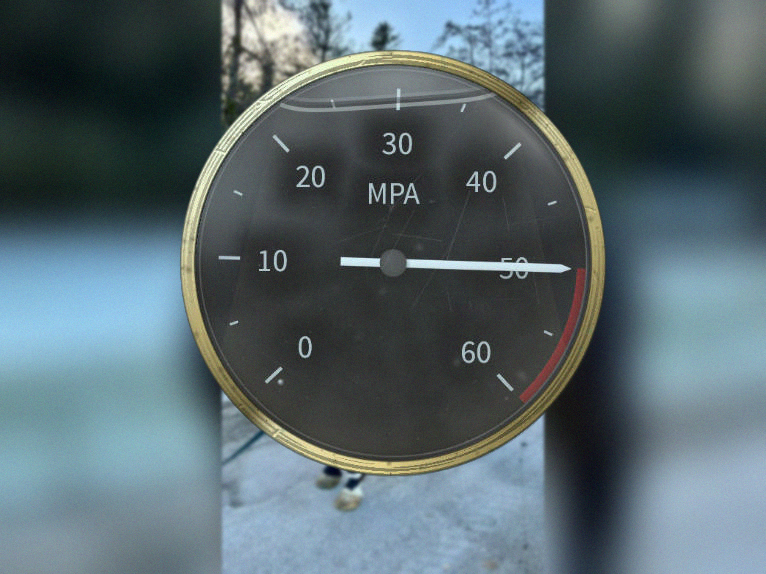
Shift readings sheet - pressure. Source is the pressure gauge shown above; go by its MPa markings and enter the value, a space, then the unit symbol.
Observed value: 50 MPa
